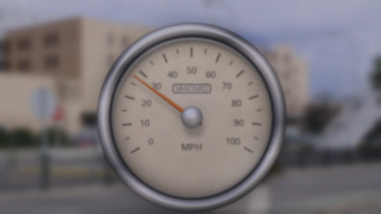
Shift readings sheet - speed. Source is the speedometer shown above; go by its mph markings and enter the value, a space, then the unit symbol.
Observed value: 27.5 mph
